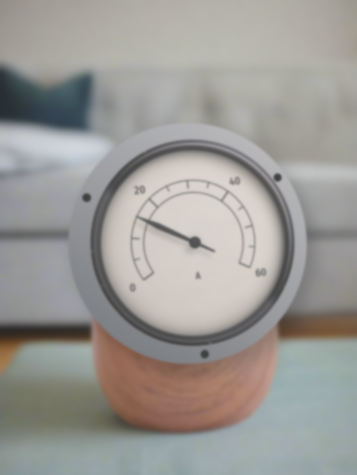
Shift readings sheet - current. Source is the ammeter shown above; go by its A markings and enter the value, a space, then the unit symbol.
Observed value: 15 A
